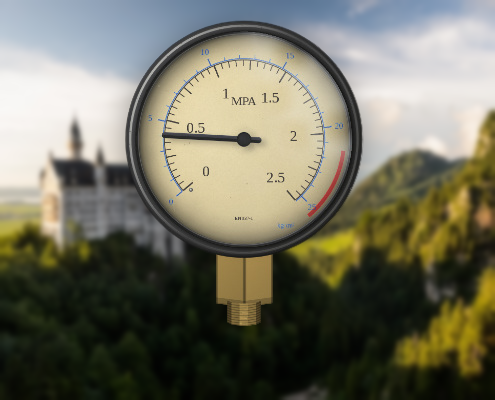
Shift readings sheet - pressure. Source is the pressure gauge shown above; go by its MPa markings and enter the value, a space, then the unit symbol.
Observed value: 0.4 MPa
